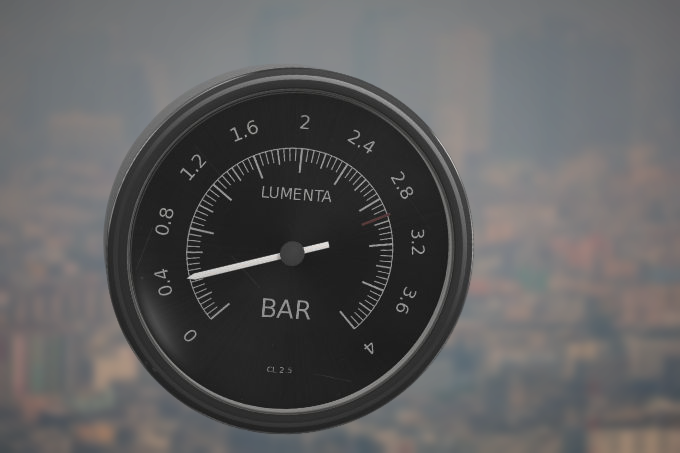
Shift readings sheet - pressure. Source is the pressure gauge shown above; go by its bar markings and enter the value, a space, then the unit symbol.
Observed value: 0.4 bar
